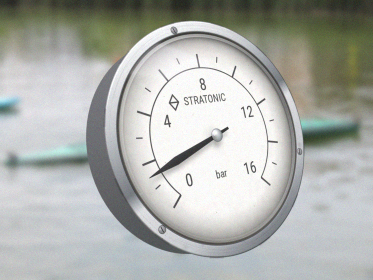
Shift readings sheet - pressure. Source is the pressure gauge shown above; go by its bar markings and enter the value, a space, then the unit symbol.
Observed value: 1.5 bar
